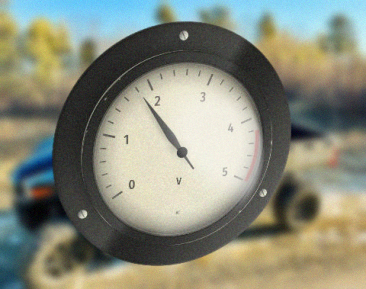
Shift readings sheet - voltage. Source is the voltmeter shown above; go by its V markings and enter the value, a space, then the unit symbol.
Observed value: 1.8 V
